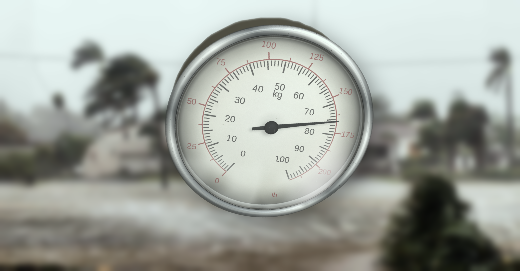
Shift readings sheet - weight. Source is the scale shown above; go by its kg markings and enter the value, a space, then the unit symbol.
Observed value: 75 kg
